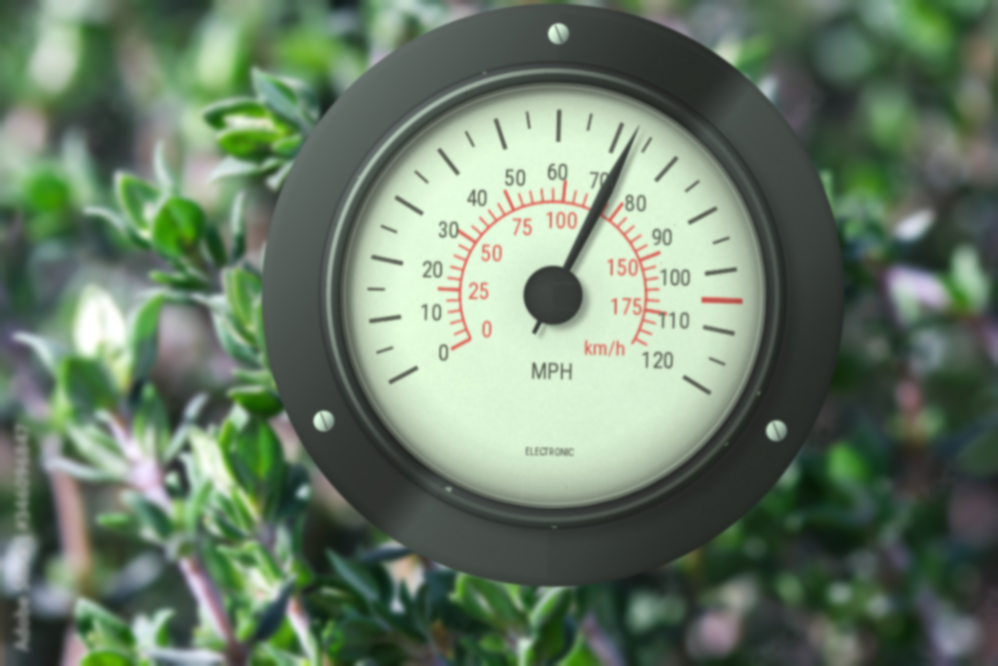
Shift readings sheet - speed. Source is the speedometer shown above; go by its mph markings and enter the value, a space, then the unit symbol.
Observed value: 72.5 mph
